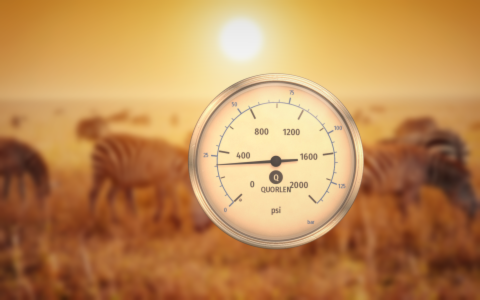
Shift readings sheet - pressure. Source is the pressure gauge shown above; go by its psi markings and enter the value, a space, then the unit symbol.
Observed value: 300 psi
